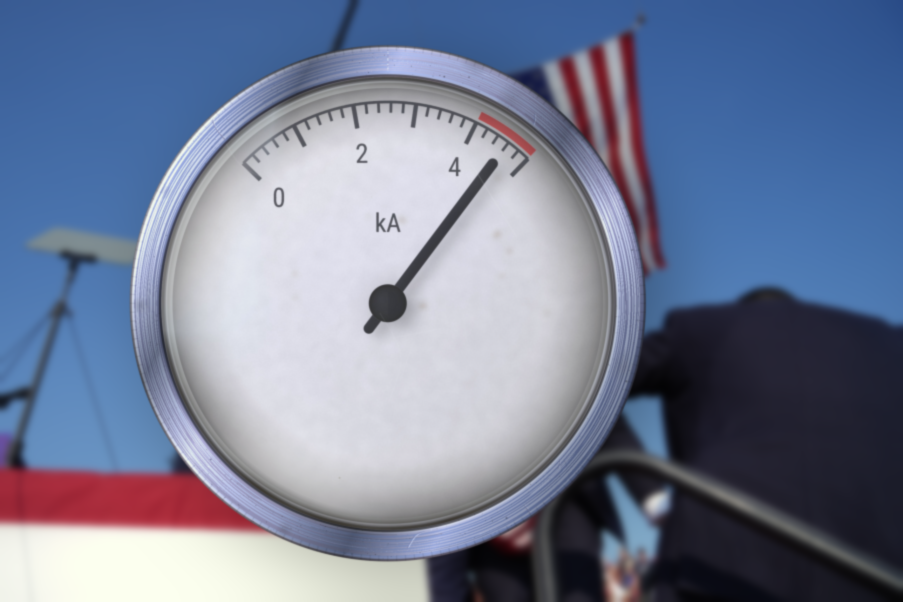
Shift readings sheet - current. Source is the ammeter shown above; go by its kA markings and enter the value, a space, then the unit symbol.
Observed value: 4.6 kA
